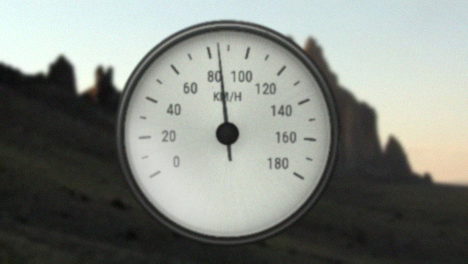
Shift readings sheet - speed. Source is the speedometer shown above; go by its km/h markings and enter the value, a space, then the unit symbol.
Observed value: 85 km/h
